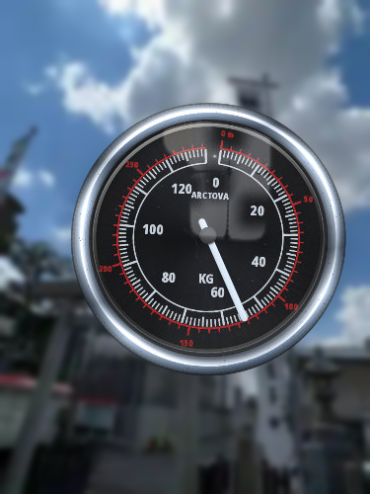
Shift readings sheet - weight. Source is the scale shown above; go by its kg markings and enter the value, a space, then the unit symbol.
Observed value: 55 kg
